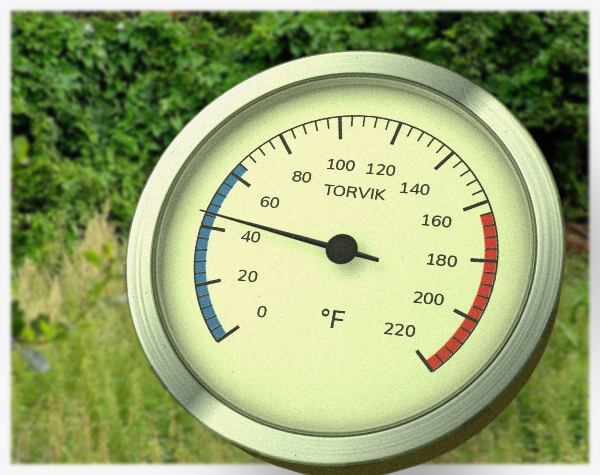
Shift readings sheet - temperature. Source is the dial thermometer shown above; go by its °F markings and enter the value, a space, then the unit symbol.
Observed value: 44 °F
